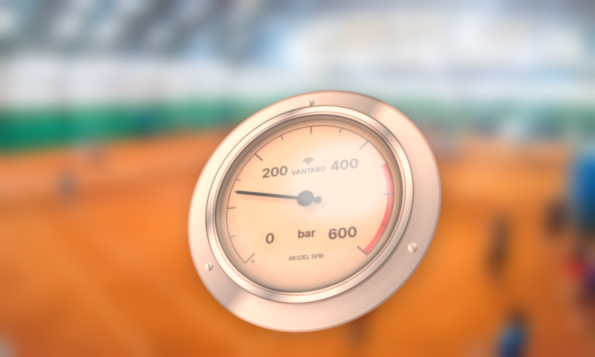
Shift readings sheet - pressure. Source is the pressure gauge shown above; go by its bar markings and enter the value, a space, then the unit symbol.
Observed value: 125 bar
